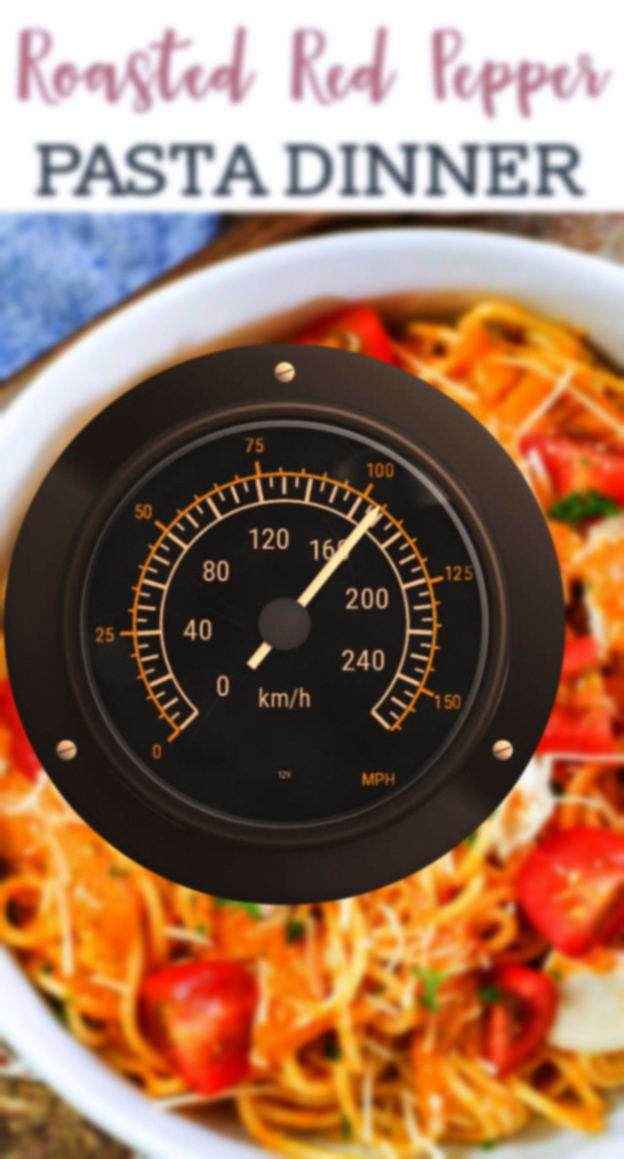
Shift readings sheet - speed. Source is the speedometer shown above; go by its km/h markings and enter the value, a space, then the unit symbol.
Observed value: 167.5 km/h
